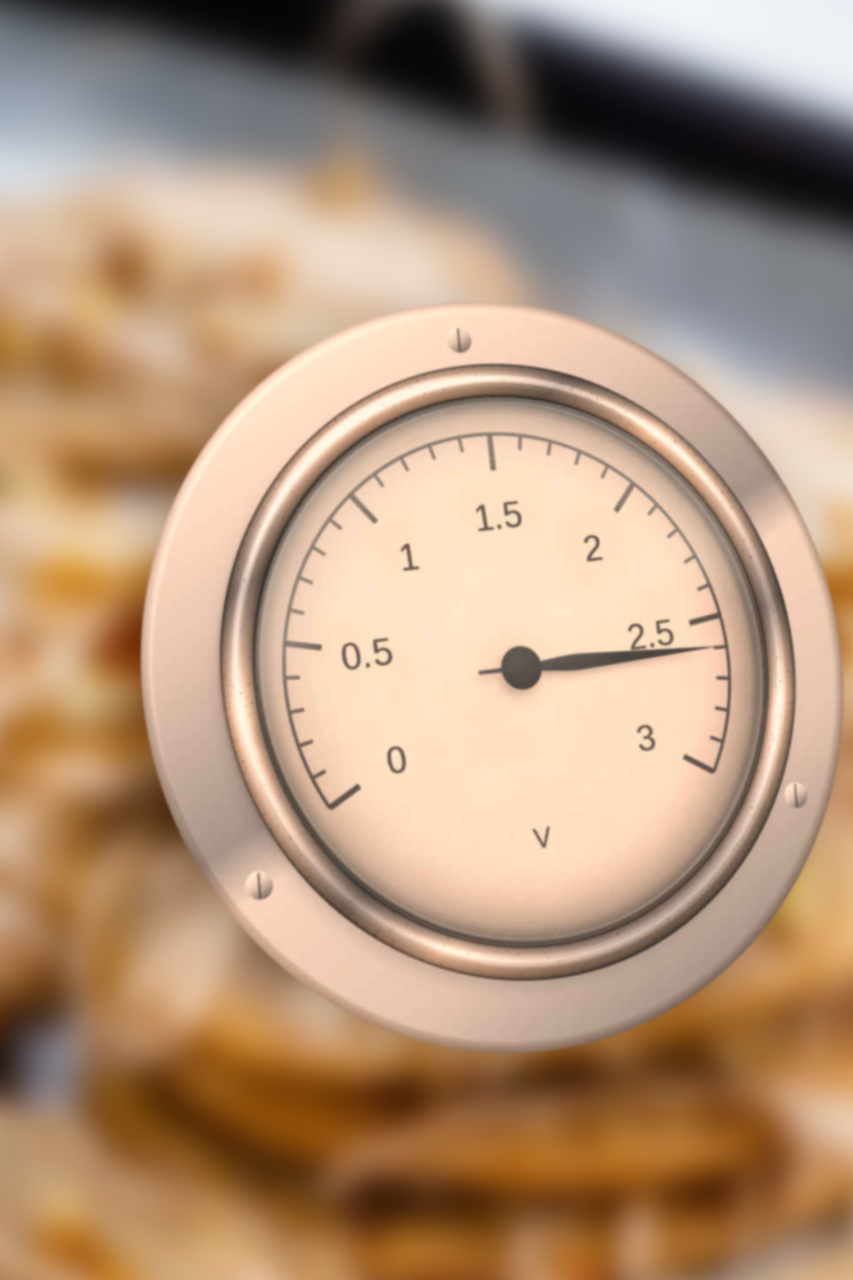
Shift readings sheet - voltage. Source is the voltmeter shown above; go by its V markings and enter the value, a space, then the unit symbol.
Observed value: 2.6 V
